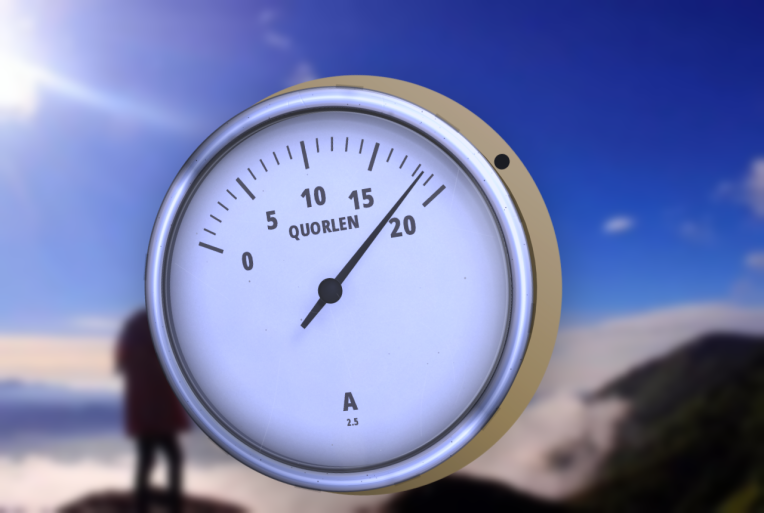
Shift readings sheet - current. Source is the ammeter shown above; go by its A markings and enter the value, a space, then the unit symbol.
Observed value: 18.5 A
